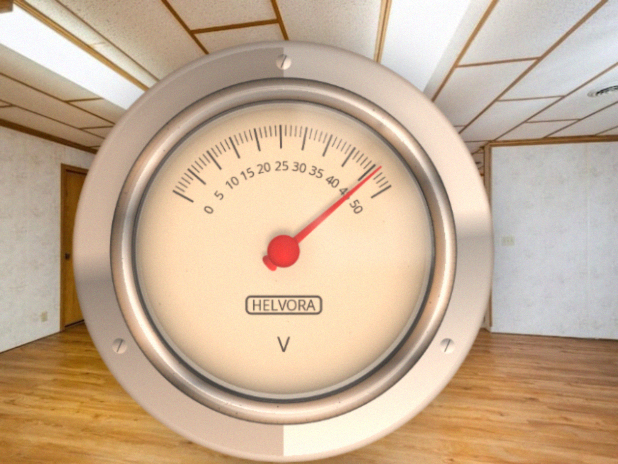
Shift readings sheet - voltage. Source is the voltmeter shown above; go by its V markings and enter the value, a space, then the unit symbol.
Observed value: 46 V
